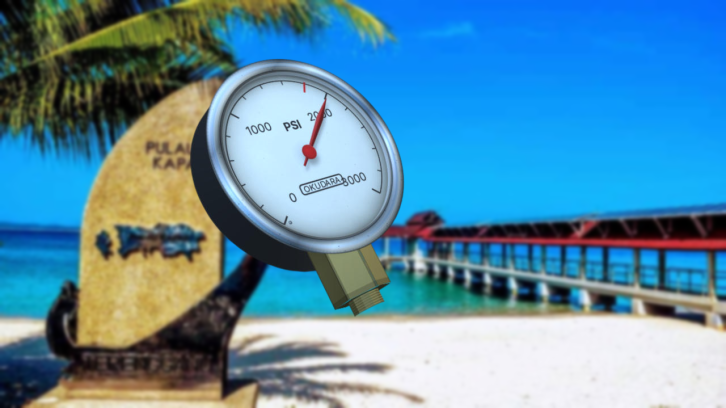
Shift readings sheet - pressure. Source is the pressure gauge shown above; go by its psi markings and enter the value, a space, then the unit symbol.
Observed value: 2000 psi
